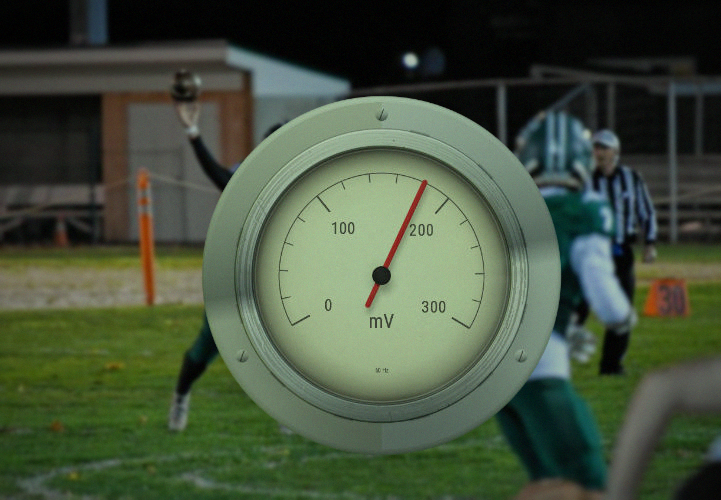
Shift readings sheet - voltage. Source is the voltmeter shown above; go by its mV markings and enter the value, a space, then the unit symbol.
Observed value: 180 mV
